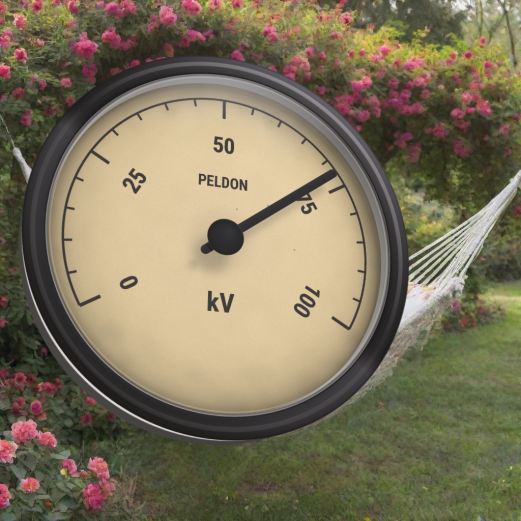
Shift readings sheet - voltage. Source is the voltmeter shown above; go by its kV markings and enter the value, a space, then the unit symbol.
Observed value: 72.5 kV
